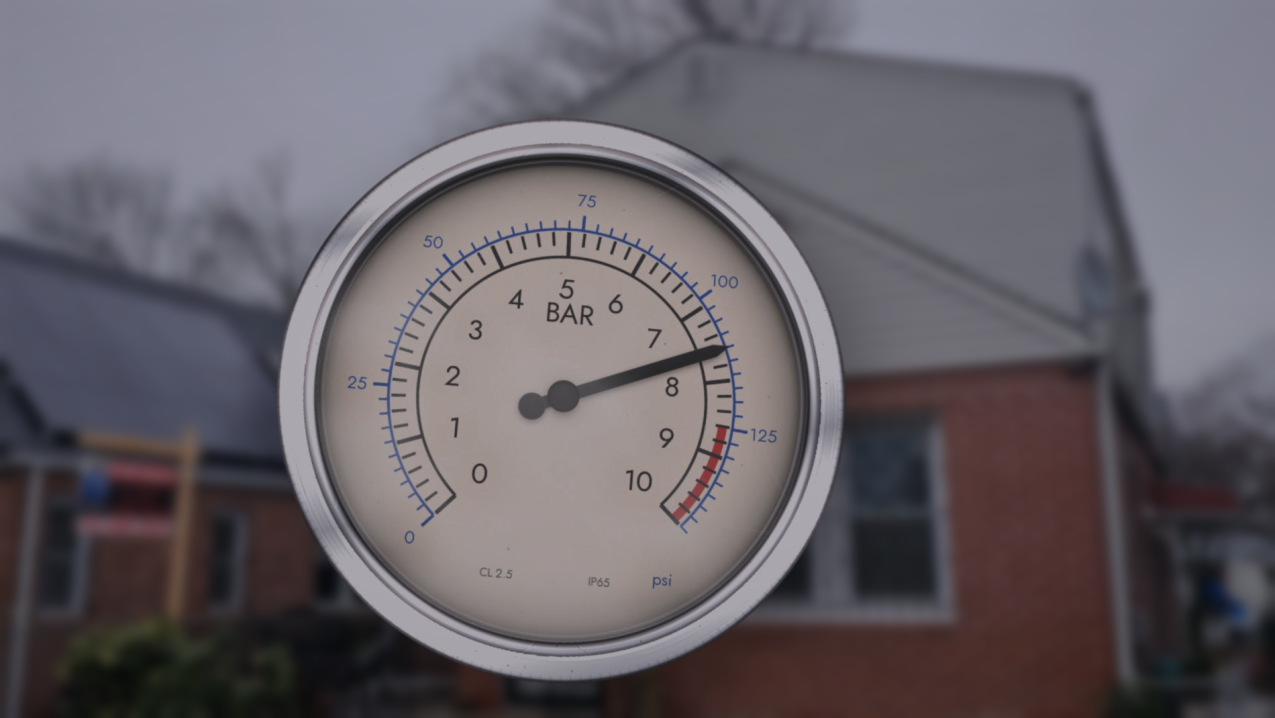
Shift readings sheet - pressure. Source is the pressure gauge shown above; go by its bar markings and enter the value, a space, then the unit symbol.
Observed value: 7.6 bar
